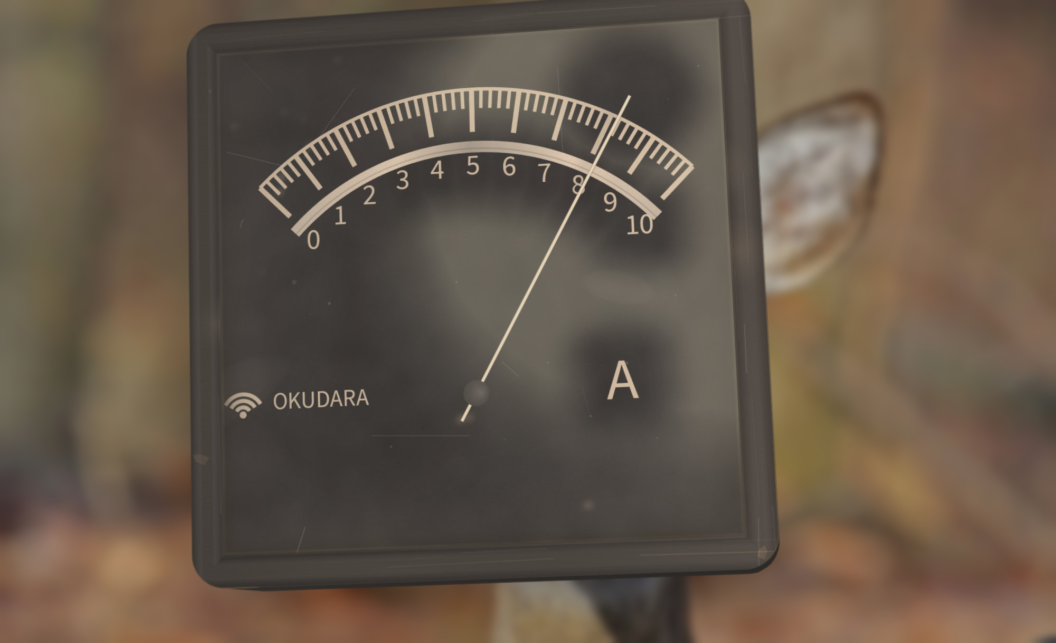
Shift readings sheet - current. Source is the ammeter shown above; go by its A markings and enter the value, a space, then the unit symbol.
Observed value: 8.2 A
